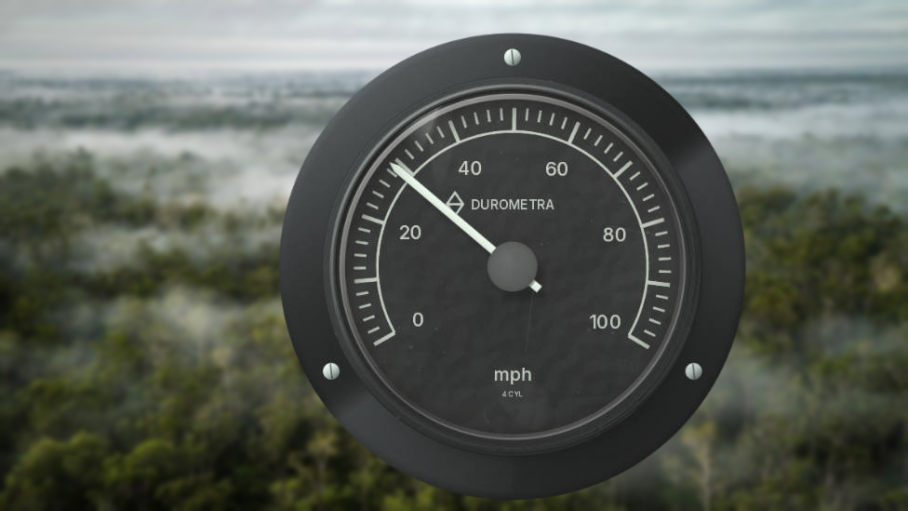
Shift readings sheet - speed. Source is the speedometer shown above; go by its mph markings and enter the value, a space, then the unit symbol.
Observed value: 29 mph
